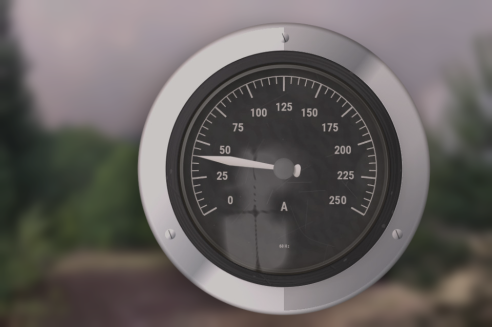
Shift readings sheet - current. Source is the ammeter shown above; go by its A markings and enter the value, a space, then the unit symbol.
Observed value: 40 A
